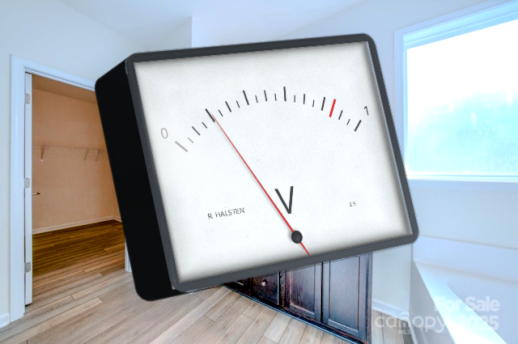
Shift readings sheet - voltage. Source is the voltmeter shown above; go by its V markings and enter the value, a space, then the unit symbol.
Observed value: 0.2 V
